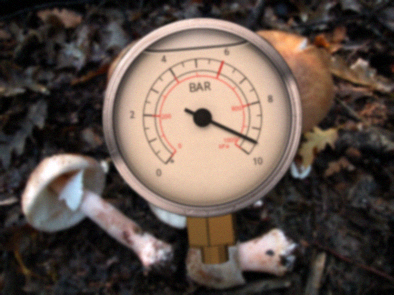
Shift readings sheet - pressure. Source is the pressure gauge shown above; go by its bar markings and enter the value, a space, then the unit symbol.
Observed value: 9.5 bar
